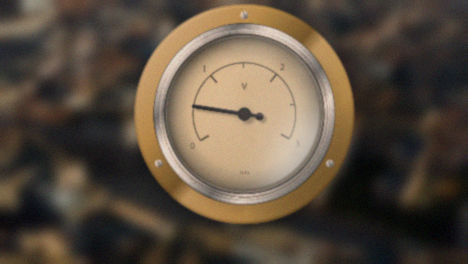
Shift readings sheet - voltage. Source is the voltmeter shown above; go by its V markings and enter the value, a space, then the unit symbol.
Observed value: 0.5 V
